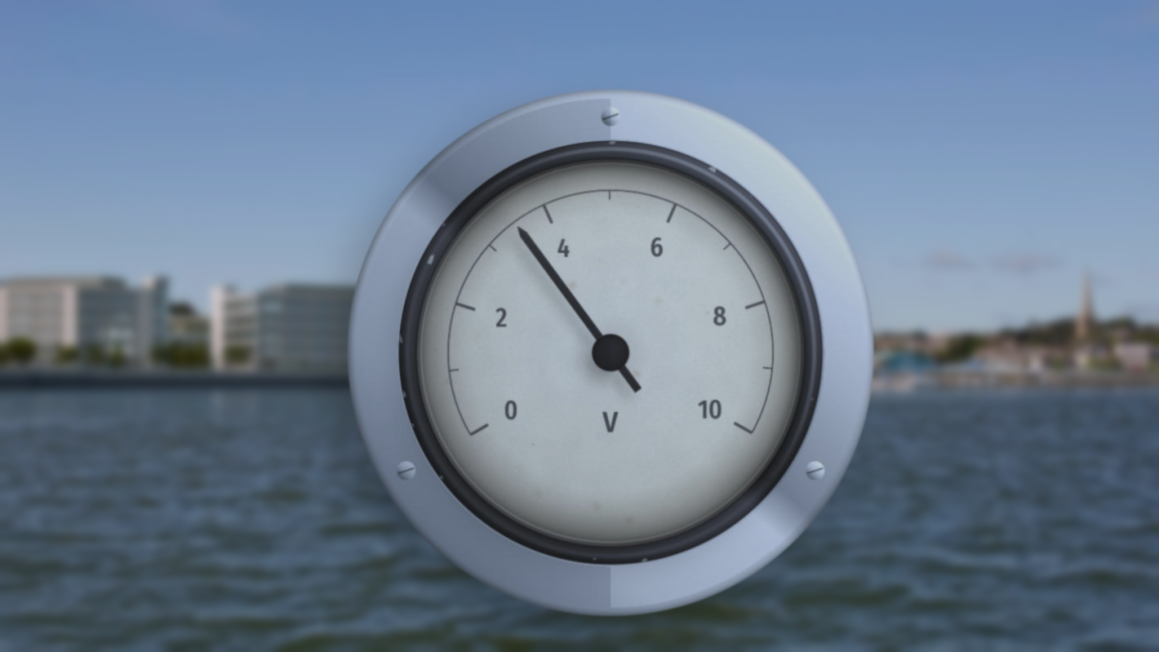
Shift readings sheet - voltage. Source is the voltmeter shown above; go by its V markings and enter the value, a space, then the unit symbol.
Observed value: 3.5 V
